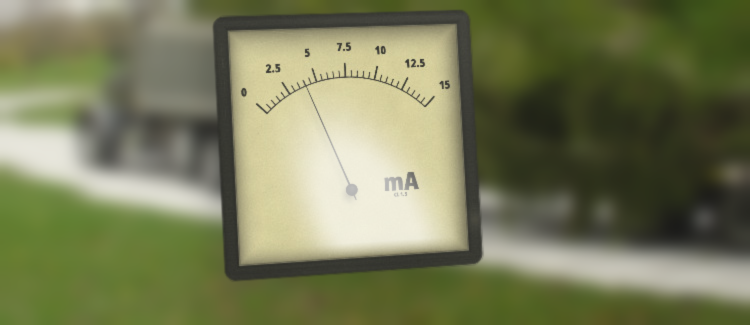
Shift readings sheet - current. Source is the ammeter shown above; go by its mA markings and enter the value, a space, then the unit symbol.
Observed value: 4 mA
